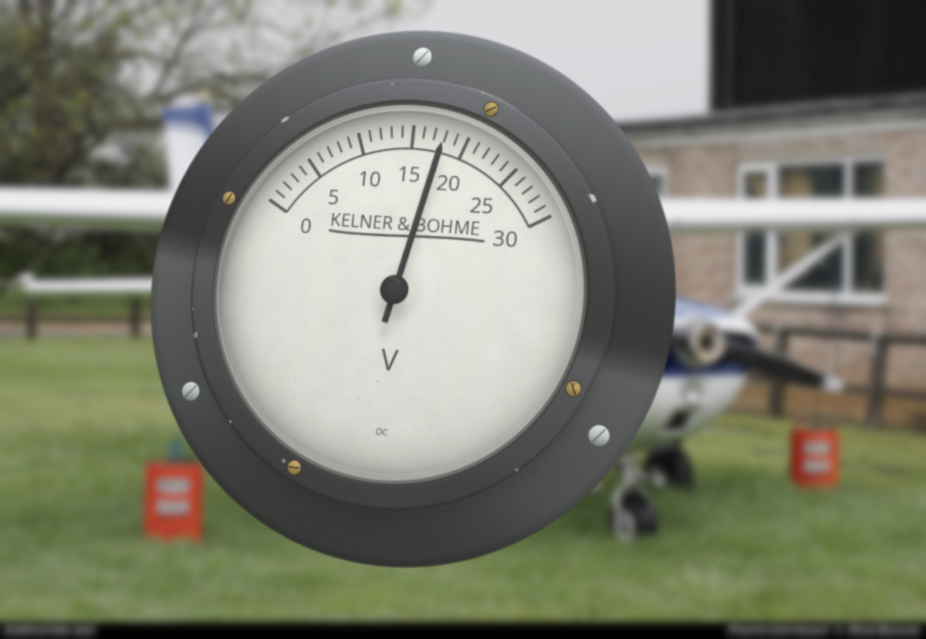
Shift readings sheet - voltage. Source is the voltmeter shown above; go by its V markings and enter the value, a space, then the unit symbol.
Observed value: 18 V
